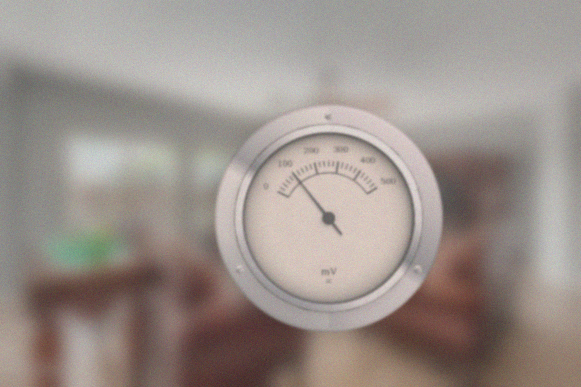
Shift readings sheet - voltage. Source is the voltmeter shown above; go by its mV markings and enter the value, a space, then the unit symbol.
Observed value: 100 mV
